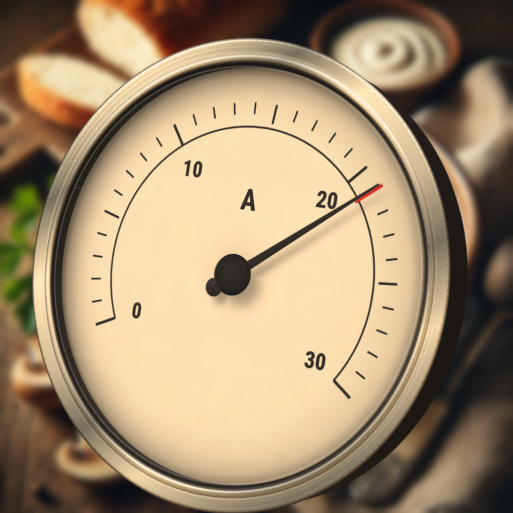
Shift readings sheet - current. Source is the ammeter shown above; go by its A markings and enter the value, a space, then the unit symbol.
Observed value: 21 A
